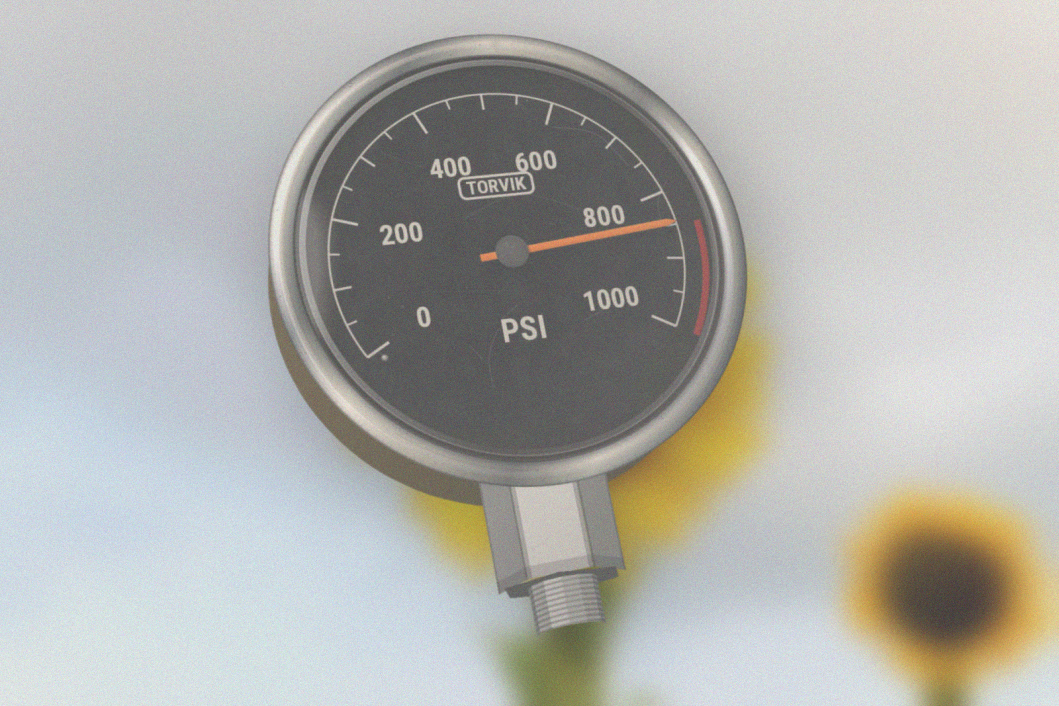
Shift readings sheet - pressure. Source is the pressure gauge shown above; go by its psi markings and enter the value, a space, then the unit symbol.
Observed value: 850 psi
